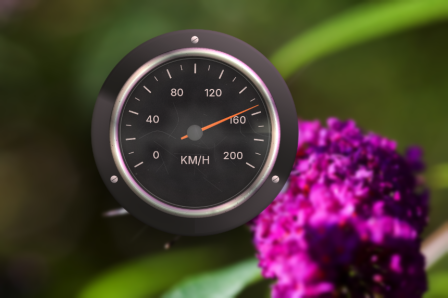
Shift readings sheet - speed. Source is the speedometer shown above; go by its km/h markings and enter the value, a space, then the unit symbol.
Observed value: 155 km/h
